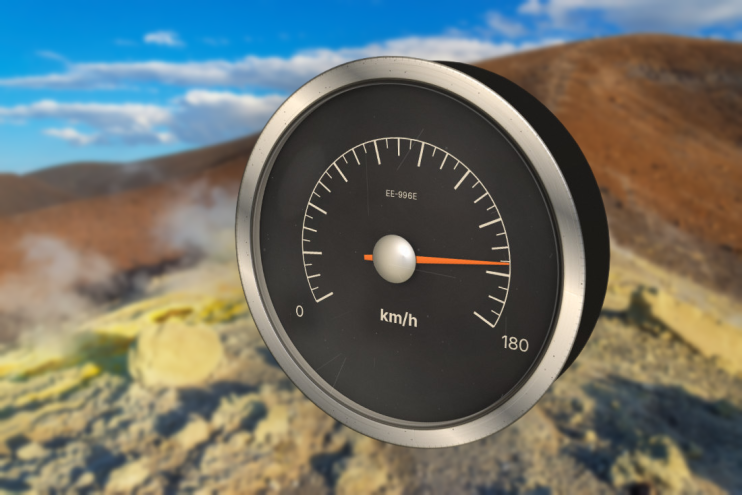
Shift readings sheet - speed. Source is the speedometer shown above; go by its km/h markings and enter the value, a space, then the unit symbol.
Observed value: 155 km/h
